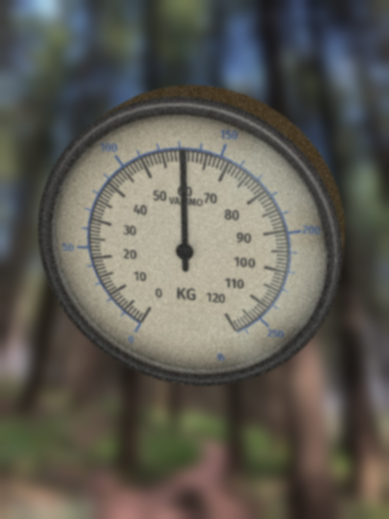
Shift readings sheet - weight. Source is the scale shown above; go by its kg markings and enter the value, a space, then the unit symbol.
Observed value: 60 kg
